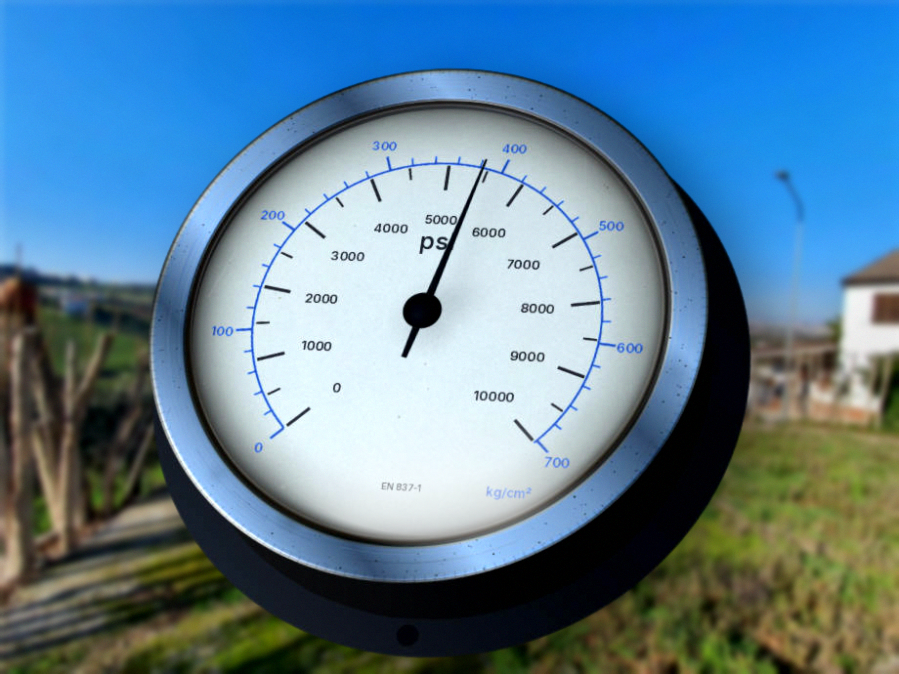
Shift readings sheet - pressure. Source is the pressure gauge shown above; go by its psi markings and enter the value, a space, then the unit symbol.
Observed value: 5500 psi
